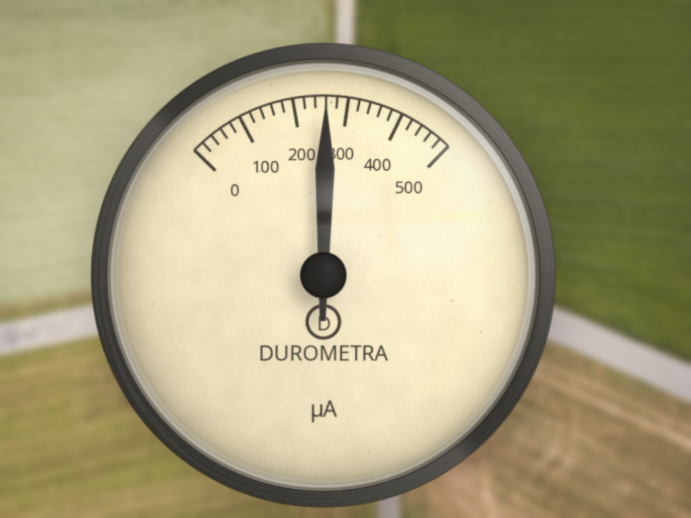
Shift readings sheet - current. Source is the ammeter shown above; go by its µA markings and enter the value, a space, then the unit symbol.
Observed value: 260 µA
